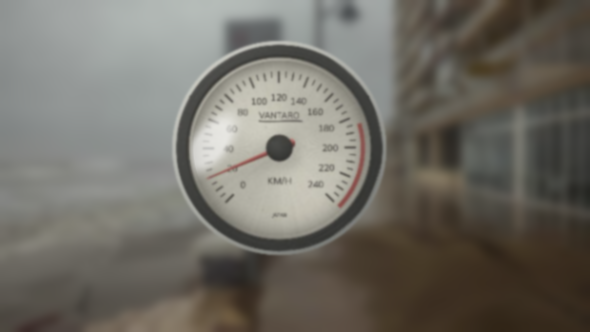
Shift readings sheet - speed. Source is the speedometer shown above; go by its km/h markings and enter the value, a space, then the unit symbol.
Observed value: 20 km/h
